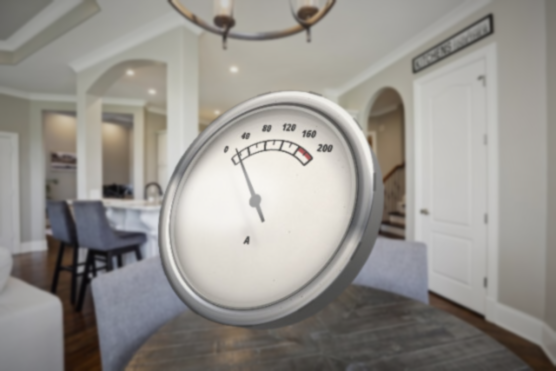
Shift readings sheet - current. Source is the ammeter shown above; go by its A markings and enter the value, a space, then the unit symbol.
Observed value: 20 A
